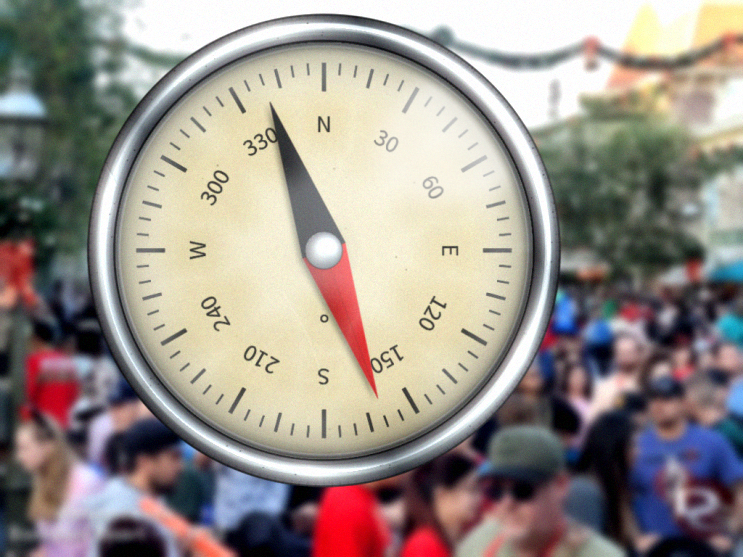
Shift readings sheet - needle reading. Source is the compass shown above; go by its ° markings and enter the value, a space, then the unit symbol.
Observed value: 160 °
